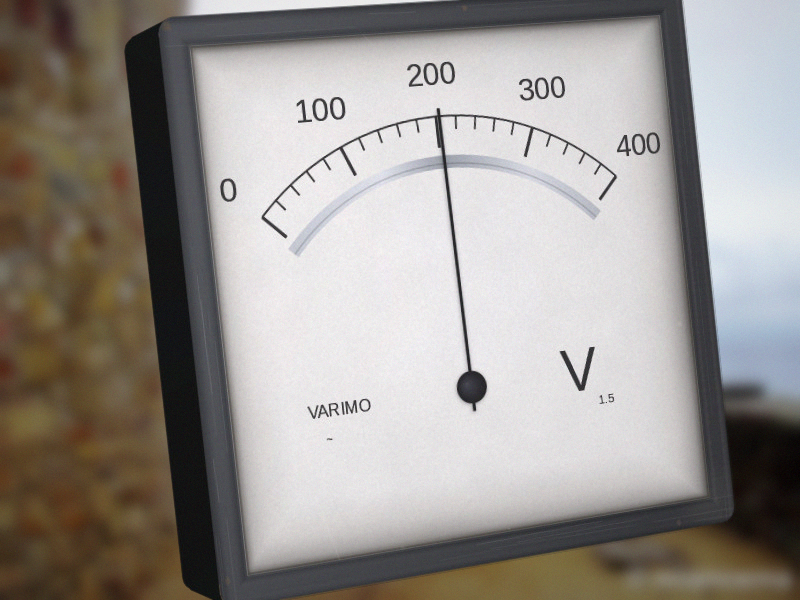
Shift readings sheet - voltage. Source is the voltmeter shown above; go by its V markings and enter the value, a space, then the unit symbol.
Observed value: 200 V
